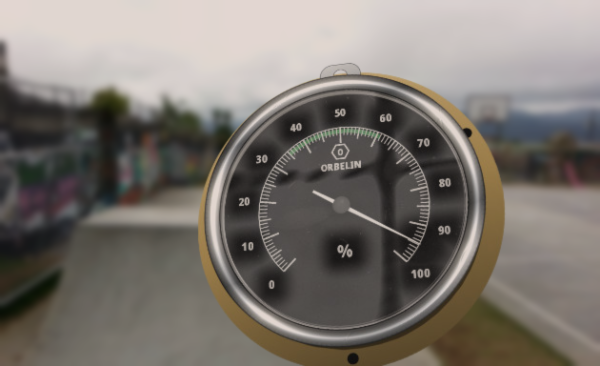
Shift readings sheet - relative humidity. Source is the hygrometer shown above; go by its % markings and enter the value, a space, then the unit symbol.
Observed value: 95 %
